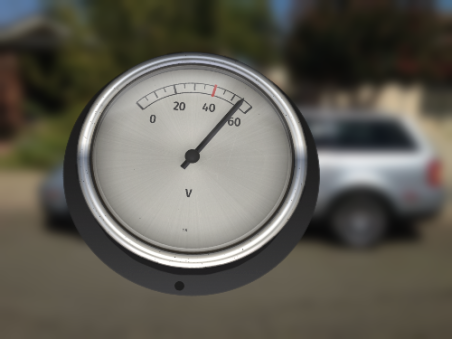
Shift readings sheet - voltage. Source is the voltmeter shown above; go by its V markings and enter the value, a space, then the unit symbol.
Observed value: 55 V
